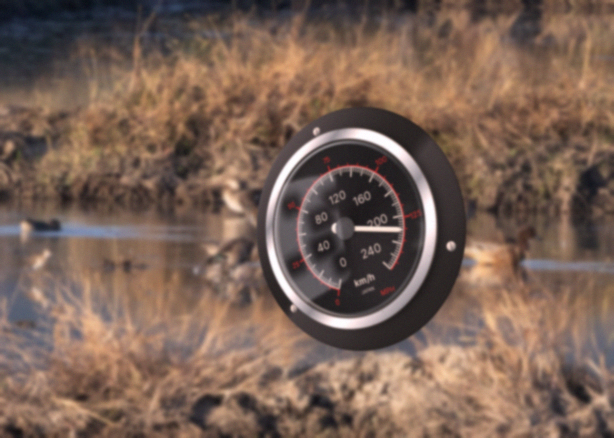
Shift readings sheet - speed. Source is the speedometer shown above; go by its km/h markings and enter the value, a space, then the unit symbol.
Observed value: 210 km/h
